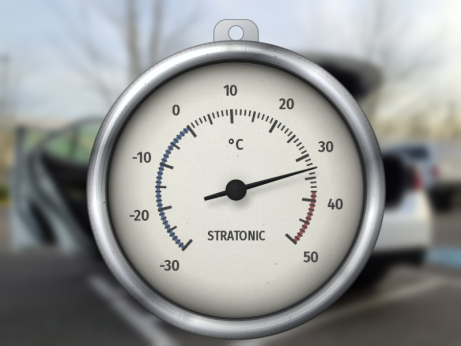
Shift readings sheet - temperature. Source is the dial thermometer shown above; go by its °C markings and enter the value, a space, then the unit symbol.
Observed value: 33 °C
